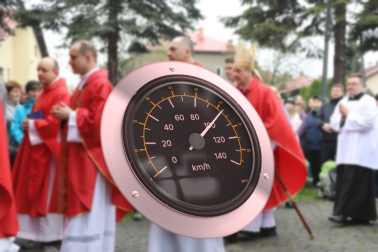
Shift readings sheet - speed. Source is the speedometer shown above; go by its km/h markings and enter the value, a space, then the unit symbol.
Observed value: 100 km/h
